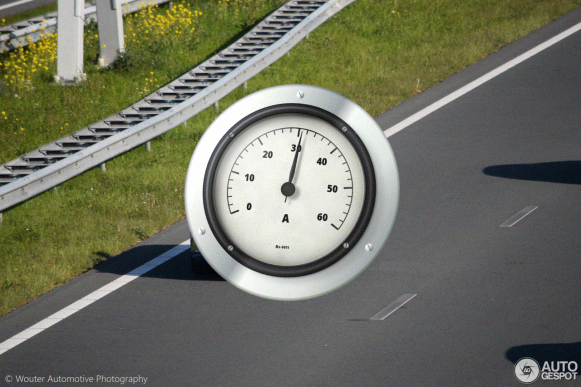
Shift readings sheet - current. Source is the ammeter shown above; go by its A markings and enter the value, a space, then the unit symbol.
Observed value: 31 A
